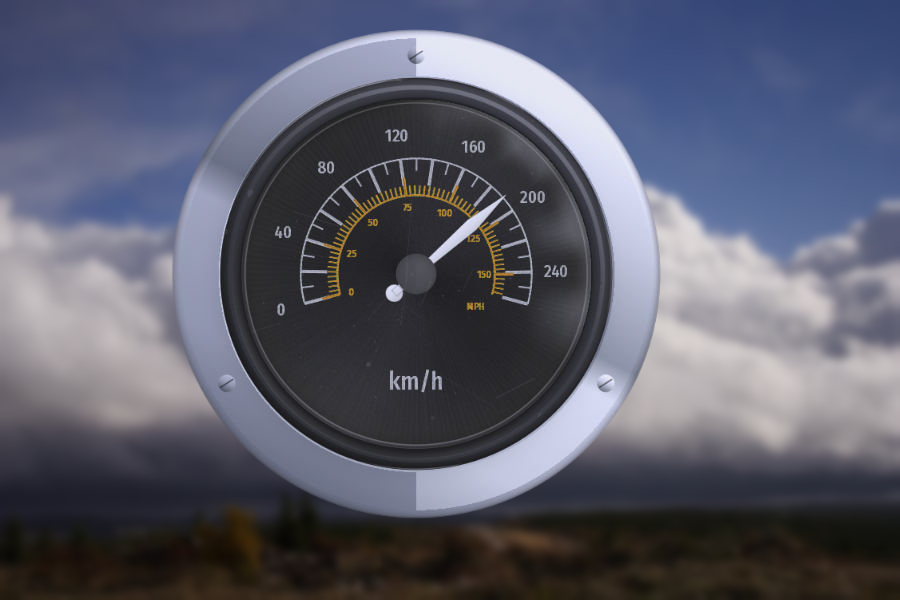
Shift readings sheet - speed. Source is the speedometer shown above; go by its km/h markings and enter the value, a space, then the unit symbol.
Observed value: 190 km/h
